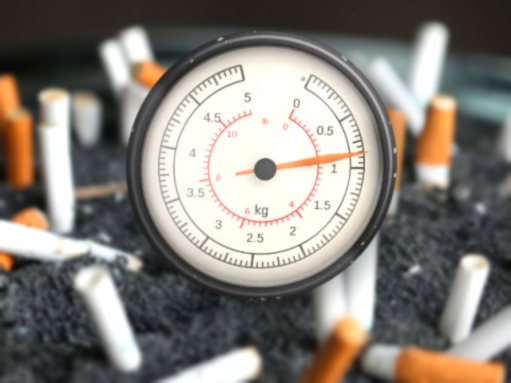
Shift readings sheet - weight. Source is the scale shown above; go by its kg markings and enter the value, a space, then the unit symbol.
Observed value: 0.85 kg
